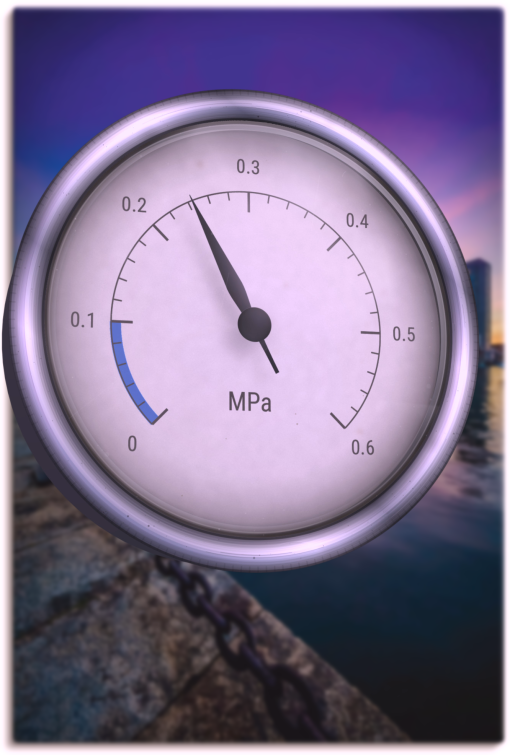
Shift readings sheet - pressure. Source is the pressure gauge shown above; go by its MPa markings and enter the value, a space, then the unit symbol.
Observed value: 0.24 MPa
